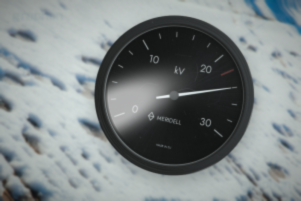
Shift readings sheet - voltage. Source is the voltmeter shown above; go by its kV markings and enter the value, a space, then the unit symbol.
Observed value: 24 kV
